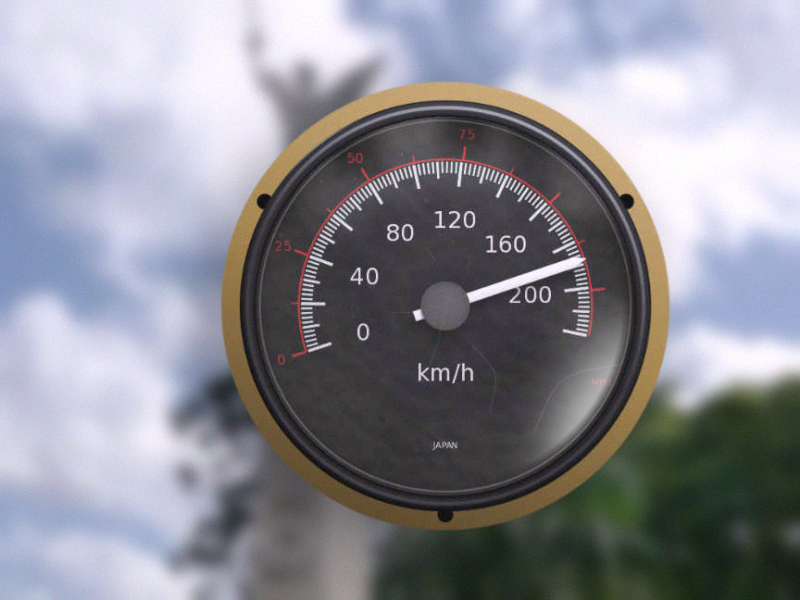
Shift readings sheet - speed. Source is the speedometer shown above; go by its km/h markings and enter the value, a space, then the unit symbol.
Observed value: 188 km/h
